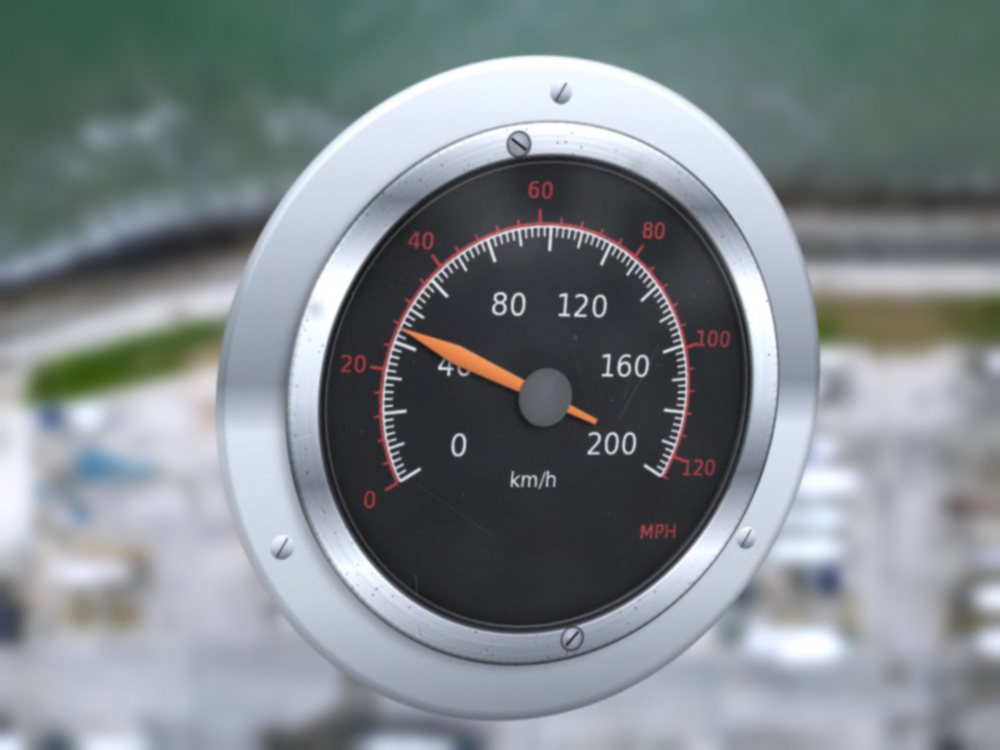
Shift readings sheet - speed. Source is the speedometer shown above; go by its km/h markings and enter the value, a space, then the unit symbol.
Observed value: 44 km/h
